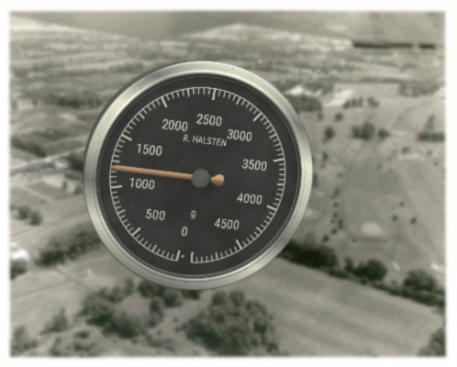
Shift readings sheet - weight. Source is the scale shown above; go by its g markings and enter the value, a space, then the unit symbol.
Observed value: 1200 g
